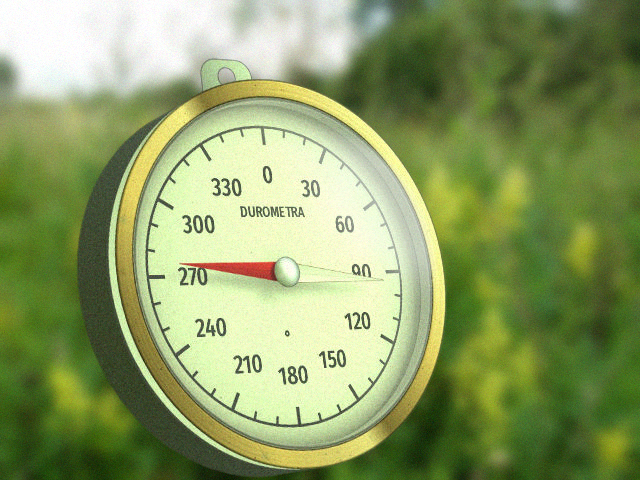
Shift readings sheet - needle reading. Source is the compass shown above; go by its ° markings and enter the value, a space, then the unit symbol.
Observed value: 275 °
